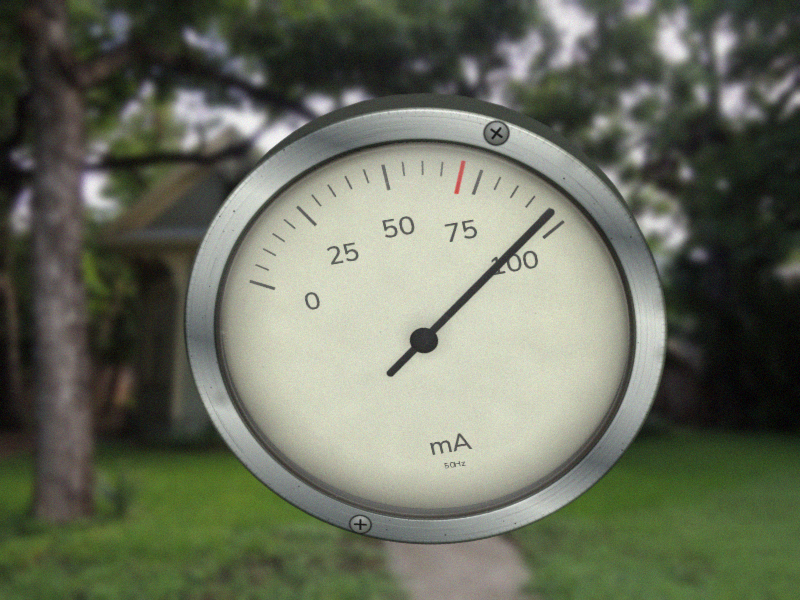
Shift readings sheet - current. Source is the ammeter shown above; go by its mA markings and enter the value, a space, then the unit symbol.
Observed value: 95 mA
